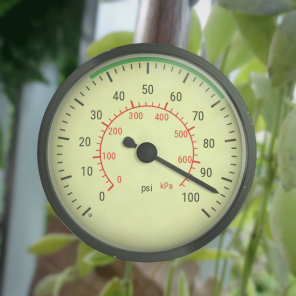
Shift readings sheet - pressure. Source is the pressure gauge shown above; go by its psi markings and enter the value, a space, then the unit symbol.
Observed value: 94 psi
